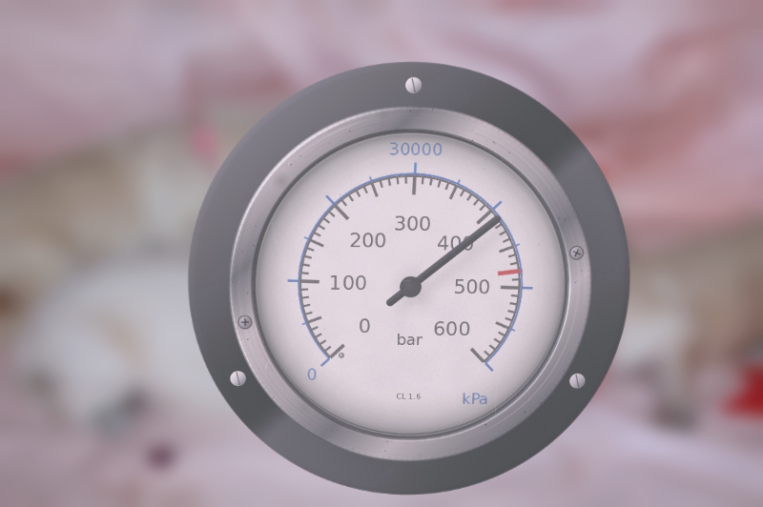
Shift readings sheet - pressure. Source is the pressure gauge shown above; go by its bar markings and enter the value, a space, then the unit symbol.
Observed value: 410 bar
